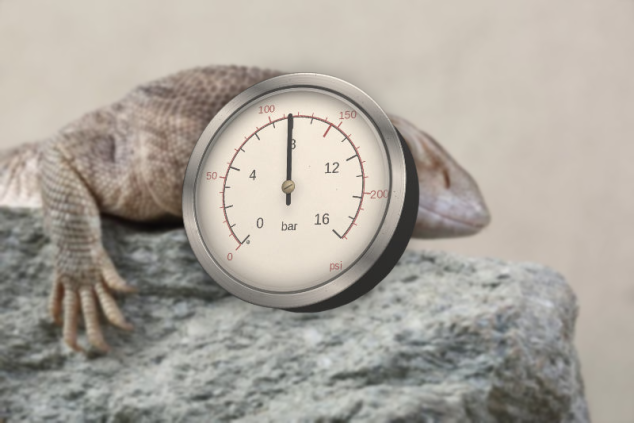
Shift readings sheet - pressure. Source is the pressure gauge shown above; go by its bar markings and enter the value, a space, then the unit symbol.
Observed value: 8 bar
